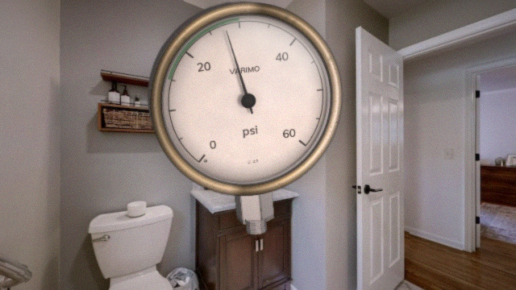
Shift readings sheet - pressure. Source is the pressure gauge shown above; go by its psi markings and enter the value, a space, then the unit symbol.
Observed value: 27.5 psi
